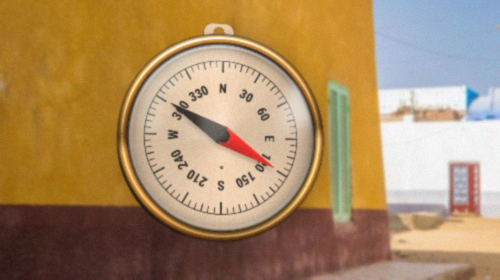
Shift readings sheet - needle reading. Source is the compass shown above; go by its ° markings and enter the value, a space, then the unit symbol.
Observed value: 120 °
